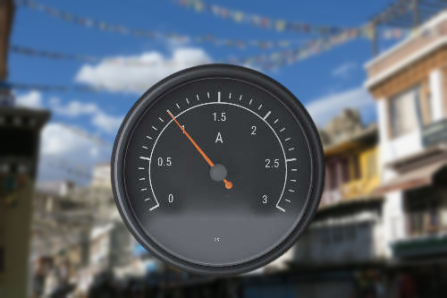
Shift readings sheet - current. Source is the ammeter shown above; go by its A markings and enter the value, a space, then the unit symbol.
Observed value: 1 A
